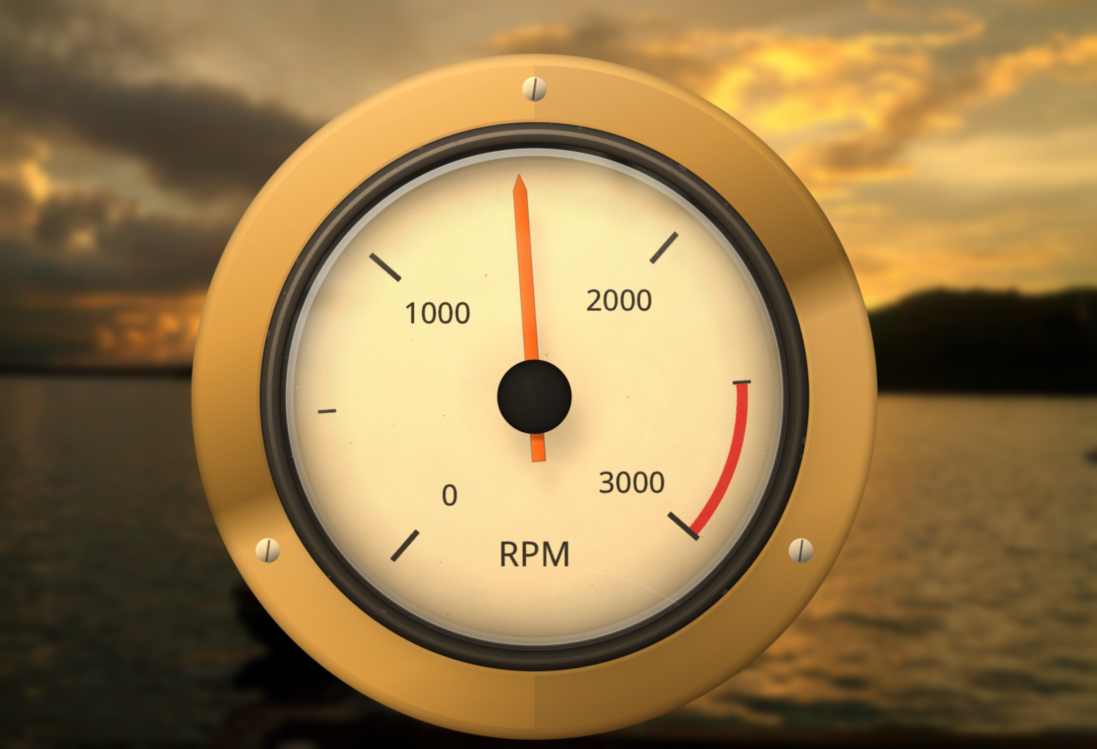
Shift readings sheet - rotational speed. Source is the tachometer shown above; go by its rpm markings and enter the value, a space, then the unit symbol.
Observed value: 1500 rpm
